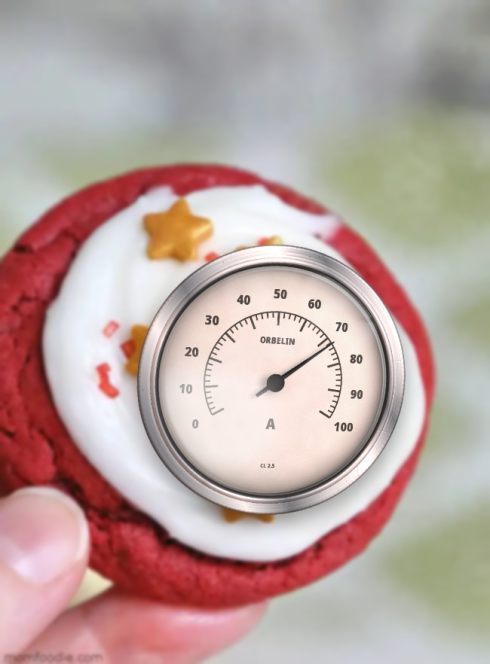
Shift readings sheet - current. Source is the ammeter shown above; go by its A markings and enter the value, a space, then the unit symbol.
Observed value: 72 A
